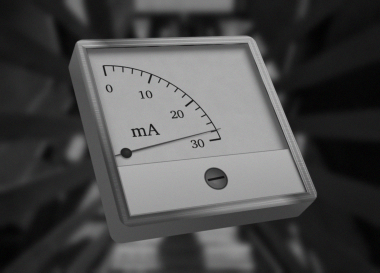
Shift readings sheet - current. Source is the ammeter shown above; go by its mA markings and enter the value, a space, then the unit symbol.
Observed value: 28 mA
